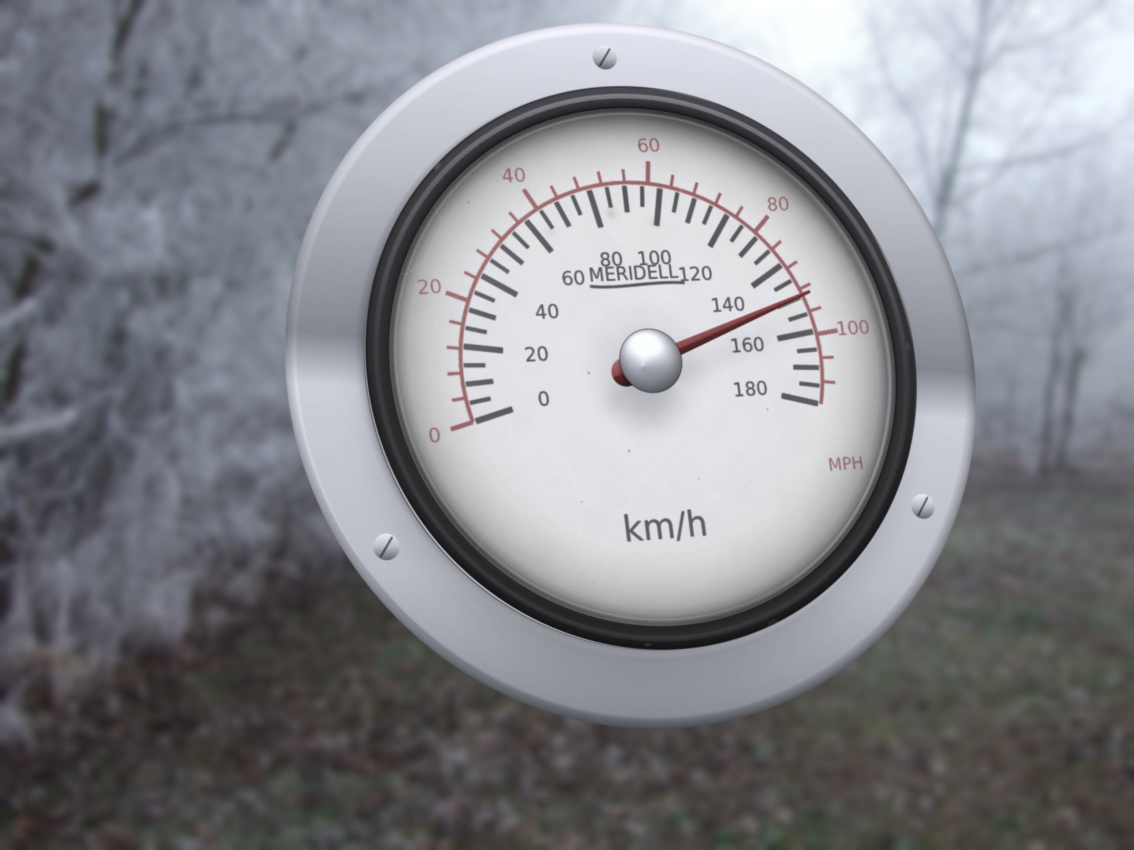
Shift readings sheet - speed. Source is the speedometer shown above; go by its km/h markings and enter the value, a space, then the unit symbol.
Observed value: 150 km/h
